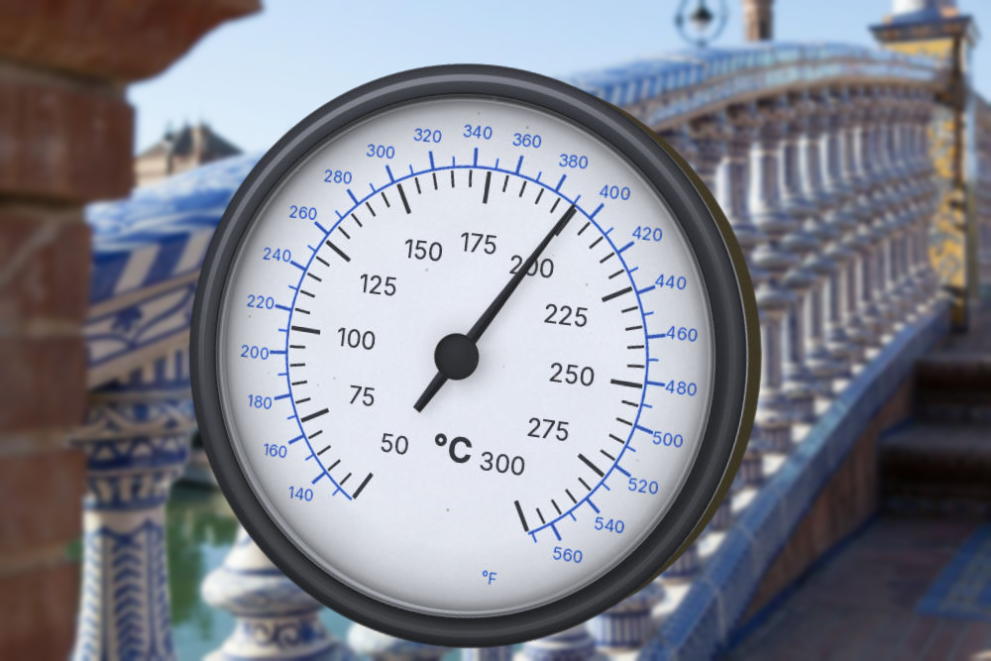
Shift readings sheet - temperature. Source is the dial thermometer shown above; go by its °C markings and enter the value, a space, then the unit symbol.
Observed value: 200 °C
